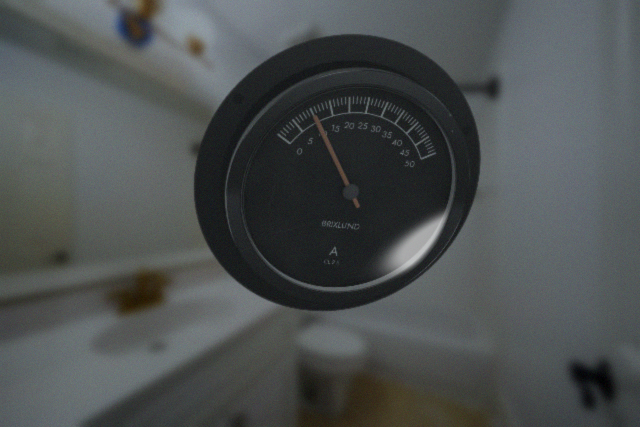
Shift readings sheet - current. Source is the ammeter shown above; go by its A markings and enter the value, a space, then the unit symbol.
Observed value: 10 A
